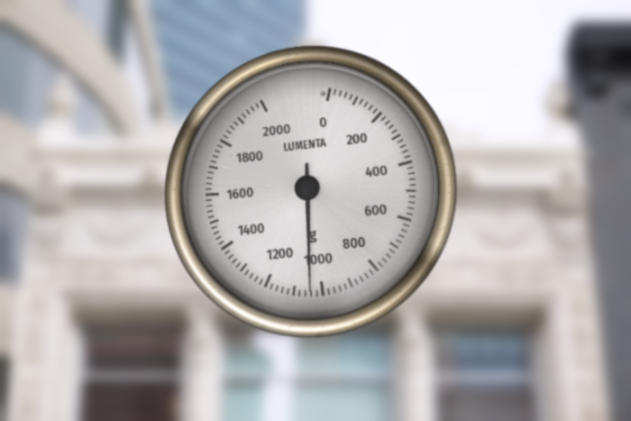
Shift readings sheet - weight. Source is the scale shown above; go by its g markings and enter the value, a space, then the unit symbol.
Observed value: 1040 g
